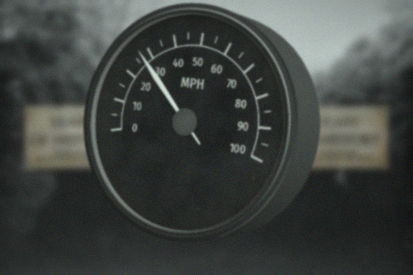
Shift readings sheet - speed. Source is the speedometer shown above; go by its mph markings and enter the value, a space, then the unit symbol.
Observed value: 27.5 mph
